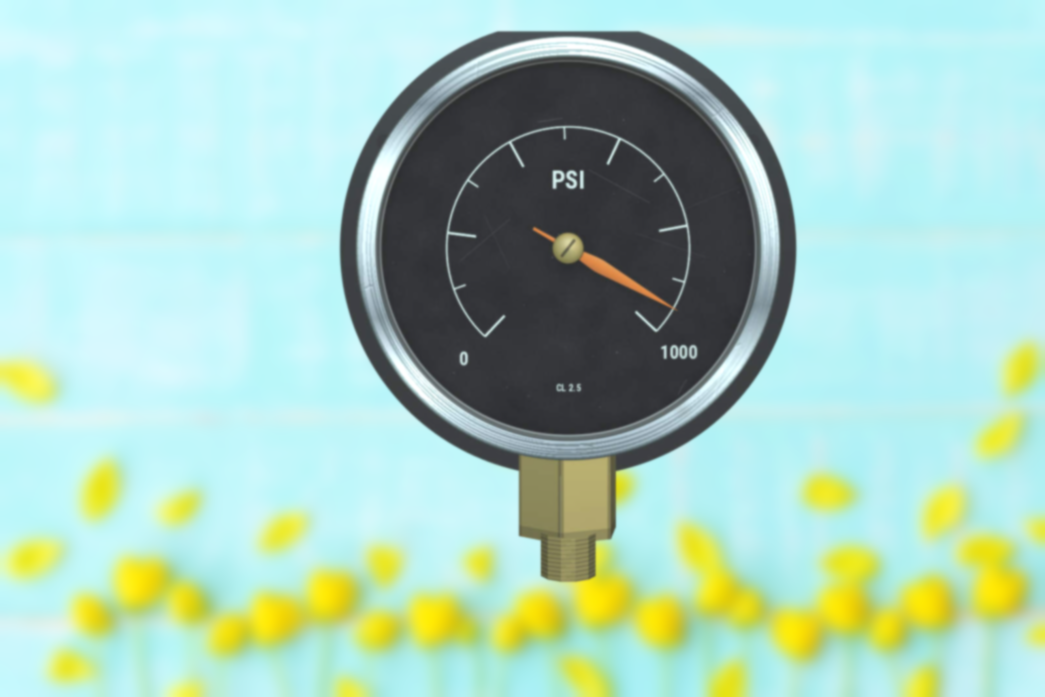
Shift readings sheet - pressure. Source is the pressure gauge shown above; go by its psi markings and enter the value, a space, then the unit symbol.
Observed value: 950 psi
